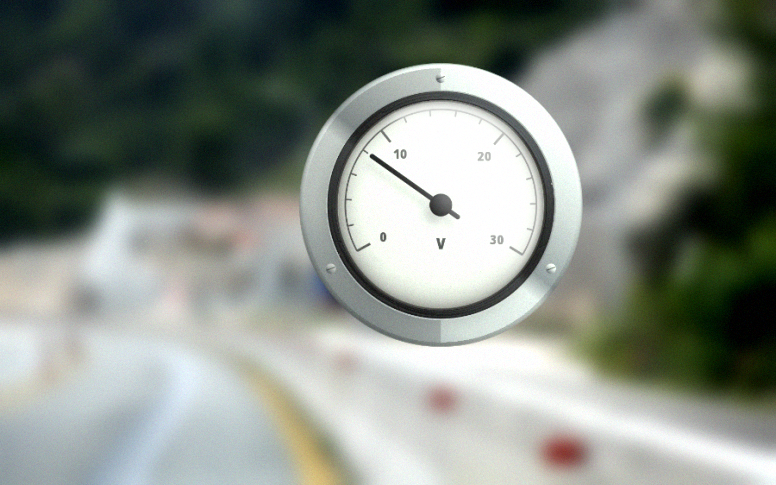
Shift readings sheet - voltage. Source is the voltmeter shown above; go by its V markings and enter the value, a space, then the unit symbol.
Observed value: 8 V
